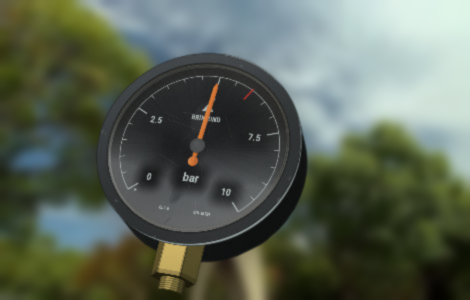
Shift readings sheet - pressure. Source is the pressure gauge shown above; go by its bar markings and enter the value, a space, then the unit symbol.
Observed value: 5 bar
